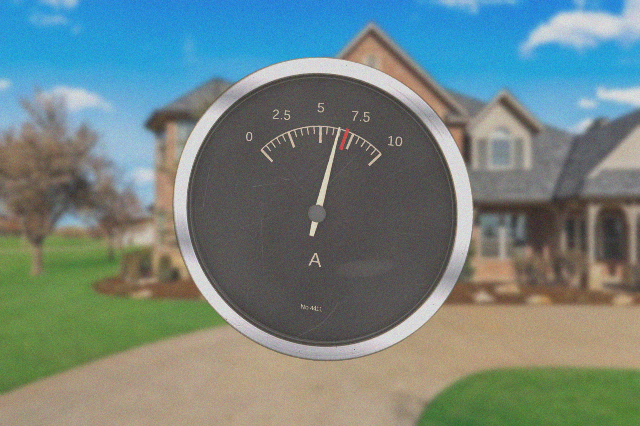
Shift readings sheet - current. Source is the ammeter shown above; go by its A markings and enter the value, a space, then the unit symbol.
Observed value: 6.5 A
